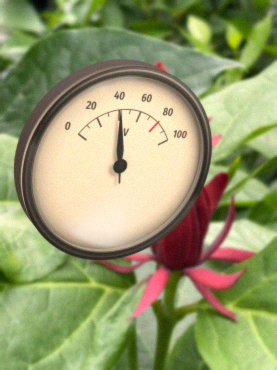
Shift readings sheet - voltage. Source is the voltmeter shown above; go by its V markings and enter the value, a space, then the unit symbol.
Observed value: 40 V
